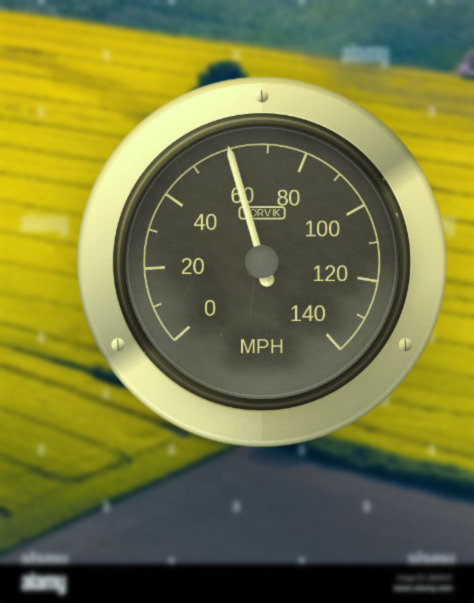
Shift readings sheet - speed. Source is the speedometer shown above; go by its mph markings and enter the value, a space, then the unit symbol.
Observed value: 60 mph
